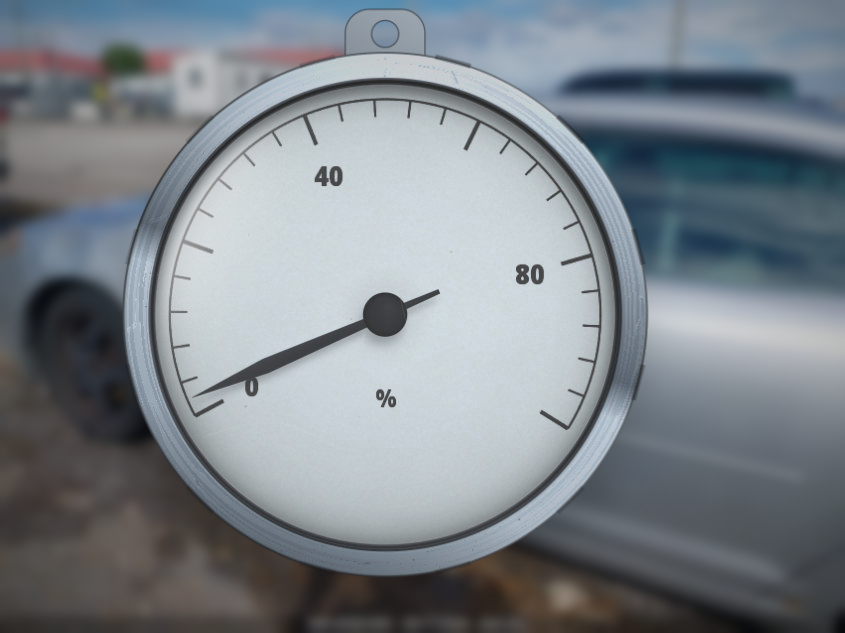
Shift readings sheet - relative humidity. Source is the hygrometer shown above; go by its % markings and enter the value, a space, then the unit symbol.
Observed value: 2 %
